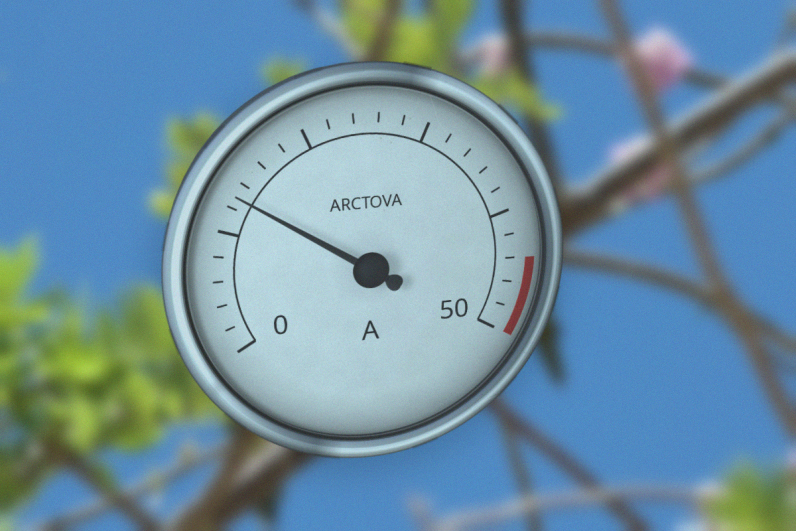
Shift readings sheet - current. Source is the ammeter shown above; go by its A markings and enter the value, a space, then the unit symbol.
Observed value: 13 A
